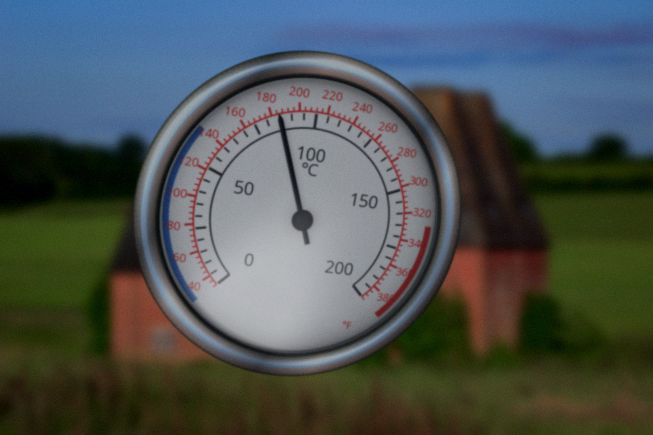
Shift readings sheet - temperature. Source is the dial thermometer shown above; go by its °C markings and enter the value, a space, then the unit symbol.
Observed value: 85 °C
